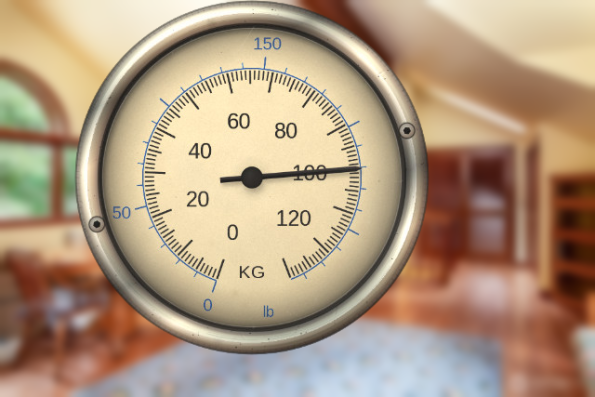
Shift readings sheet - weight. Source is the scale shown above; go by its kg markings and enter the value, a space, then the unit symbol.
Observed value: 100 kg
